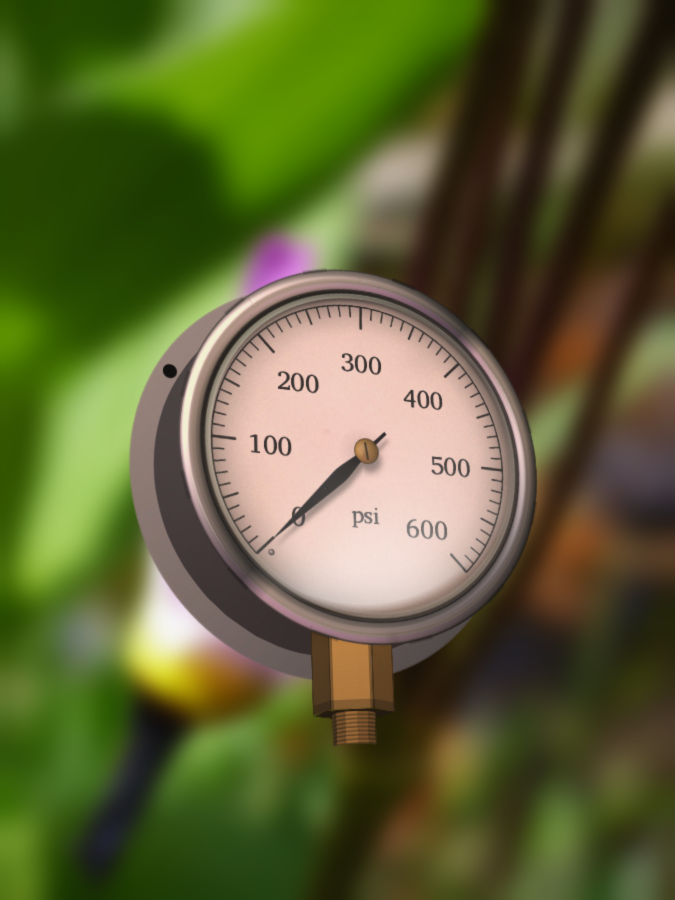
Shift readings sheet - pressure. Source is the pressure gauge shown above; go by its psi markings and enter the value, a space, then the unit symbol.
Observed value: 0 psi
